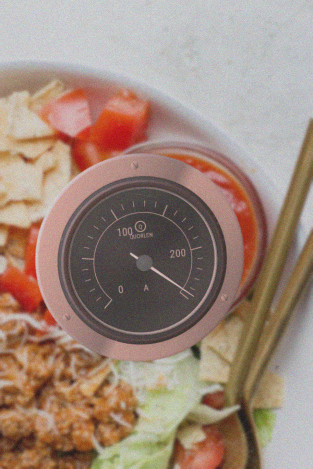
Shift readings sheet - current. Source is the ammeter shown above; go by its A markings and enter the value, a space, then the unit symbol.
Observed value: 245 A
